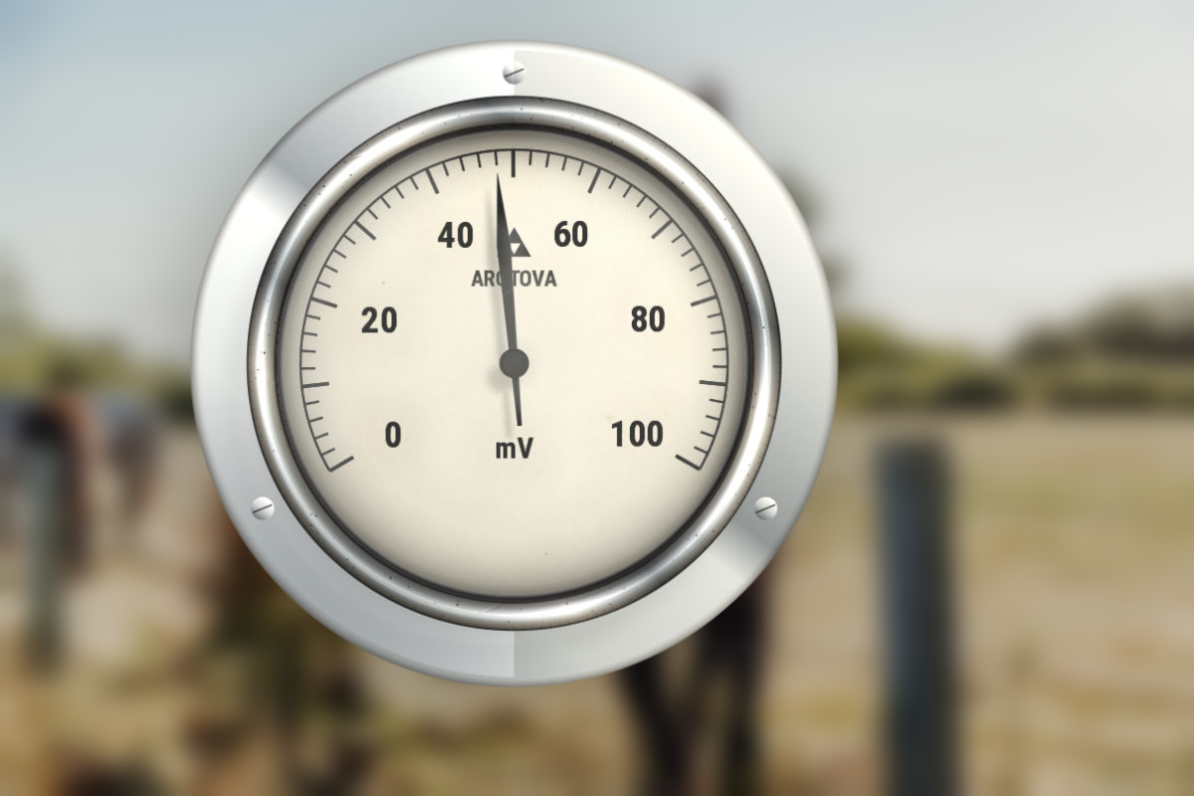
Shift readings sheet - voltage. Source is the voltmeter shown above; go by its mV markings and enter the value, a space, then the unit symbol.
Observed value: 48 mV
